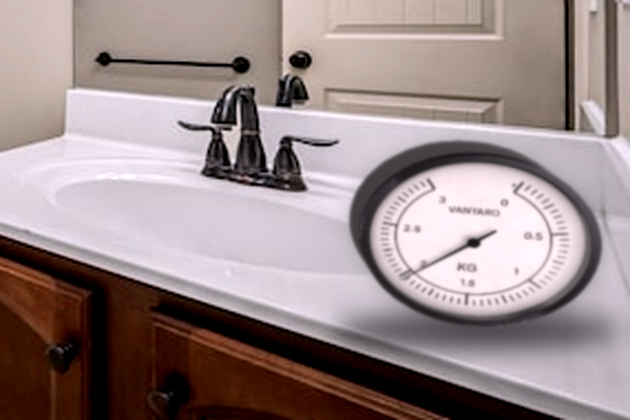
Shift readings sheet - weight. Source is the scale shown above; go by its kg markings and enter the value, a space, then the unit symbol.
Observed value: 2 kg
